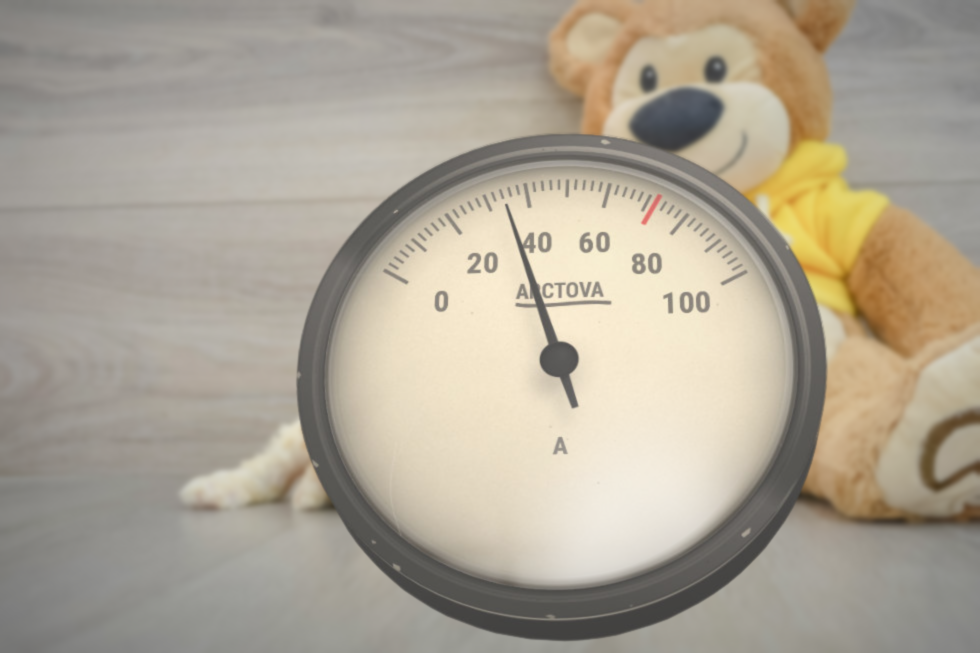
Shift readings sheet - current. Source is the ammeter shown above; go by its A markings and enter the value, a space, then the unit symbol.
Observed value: 34 A
